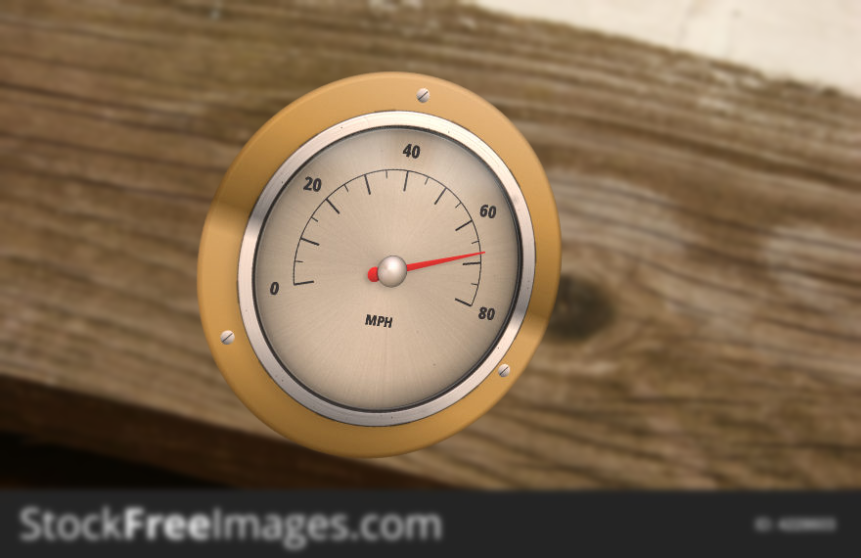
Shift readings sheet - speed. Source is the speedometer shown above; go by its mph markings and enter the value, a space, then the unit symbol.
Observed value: 67.5 mph
